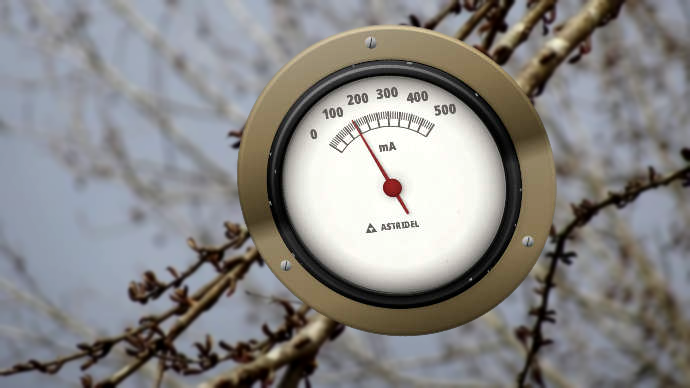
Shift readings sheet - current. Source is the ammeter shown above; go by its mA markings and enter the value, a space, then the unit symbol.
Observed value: 150 mA
